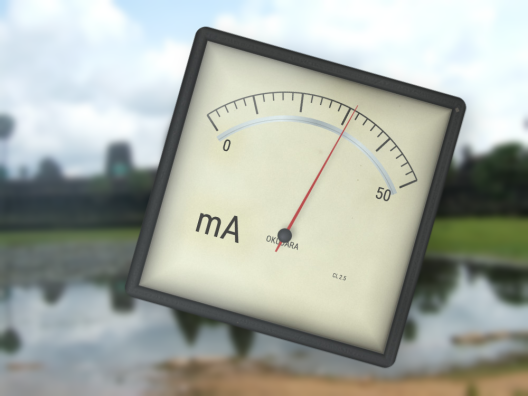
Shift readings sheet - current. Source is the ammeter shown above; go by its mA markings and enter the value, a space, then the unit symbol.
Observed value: 31 mA
